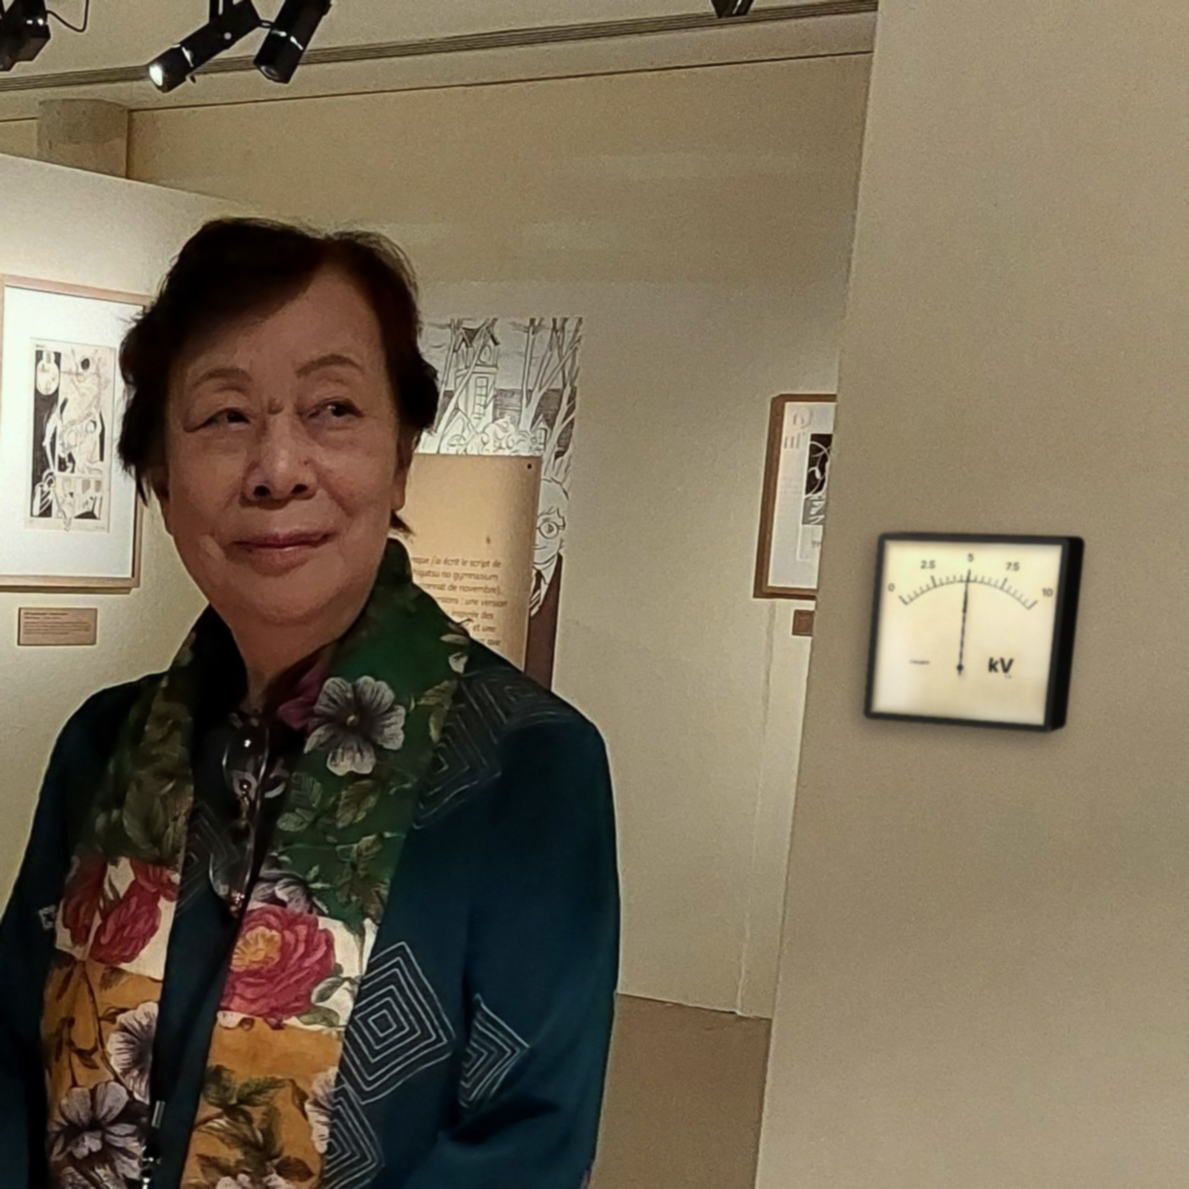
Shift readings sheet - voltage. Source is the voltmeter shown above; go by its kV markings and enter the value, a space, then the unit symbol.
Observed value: 5 kV
